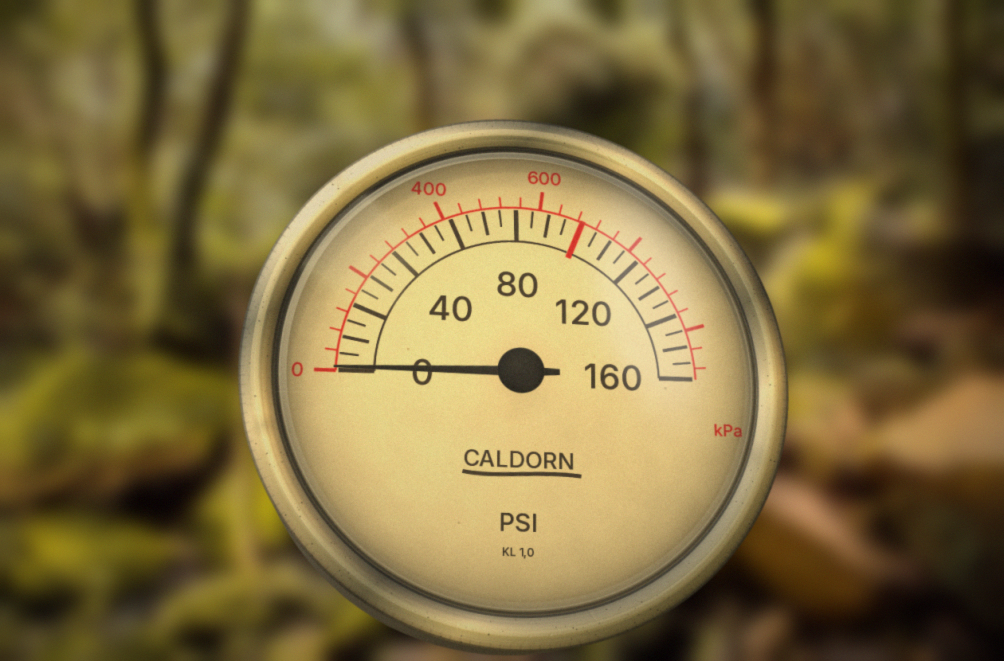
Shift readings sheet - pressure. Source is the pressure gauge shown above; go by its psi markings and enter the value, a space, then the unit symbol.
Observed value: 0 psi
